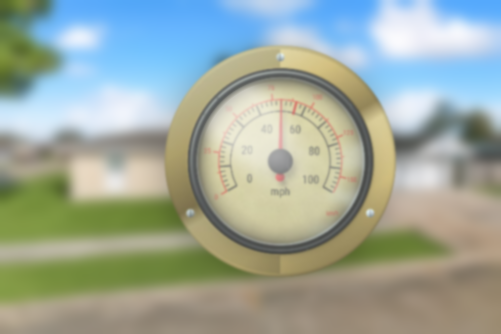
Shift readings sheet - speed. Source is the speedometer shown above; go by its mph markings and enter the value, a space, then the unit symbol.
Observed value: 50 mph
